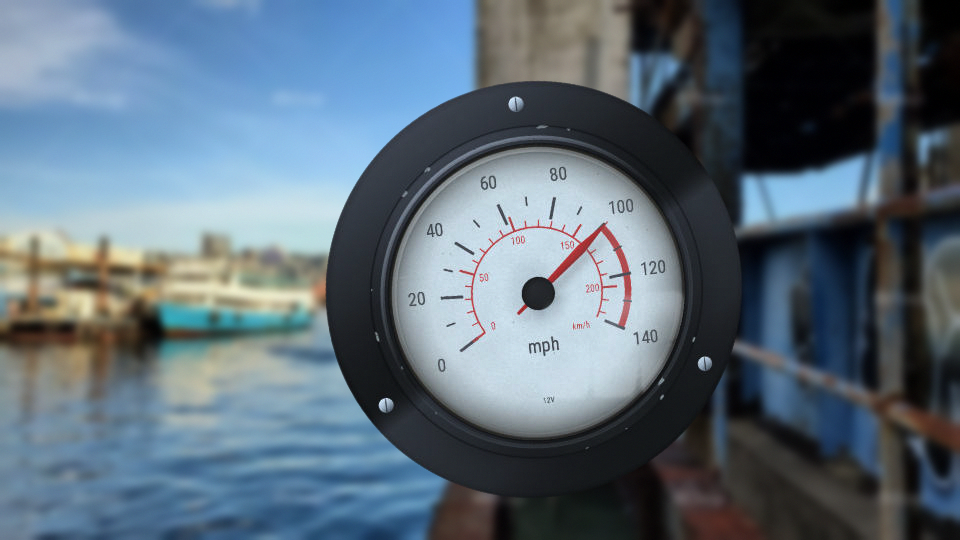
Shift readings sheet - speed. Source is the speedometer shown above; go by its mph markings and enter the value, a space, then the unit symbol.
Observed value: 100 mph
